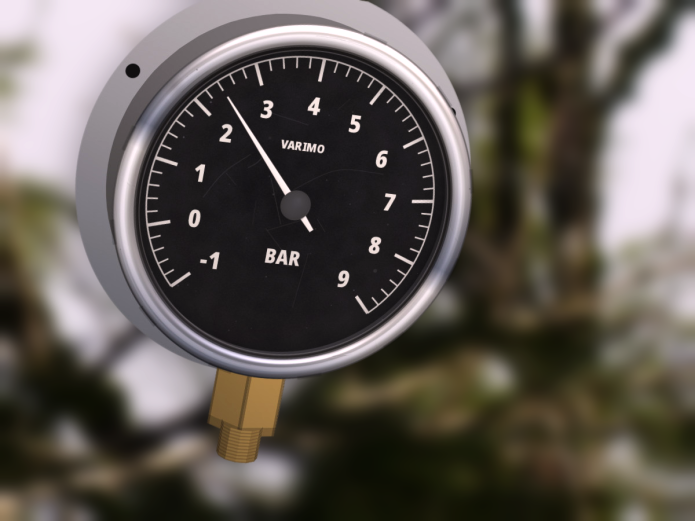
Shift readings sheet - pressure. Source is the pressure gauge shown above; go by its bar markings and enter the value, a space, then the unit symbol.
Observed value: 2.4 bar
